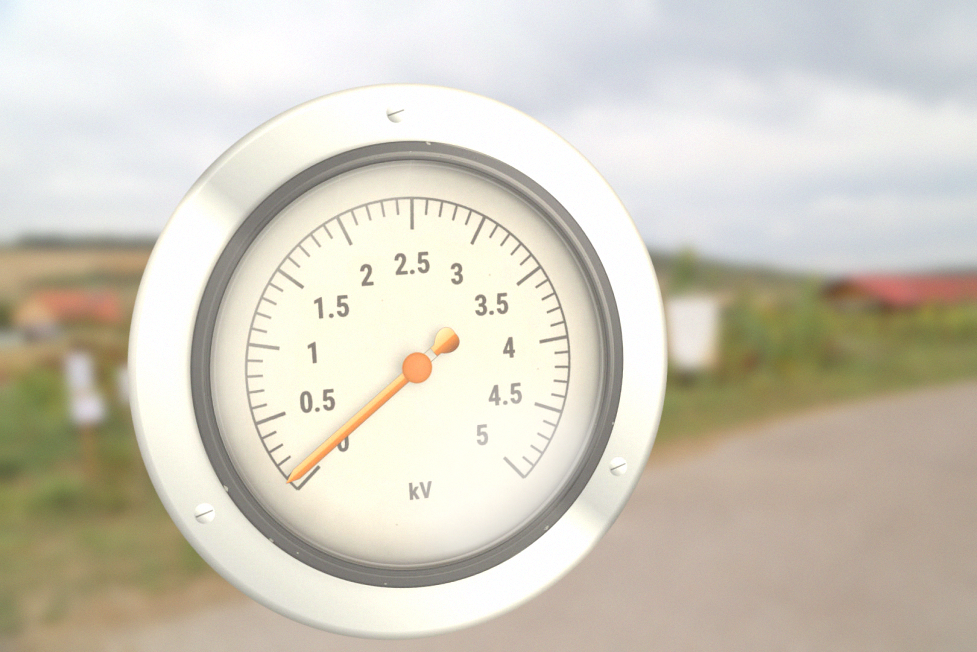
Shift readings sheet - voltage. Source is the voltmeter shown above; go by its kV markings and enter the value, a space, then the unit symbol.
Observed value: 0.1 kV
